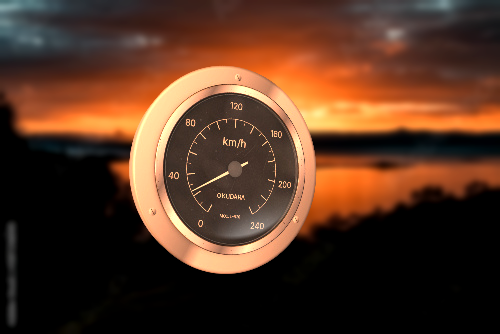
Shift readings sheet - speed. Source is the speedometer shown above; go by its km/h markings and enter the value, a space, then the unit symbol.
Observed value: 25 km/h
